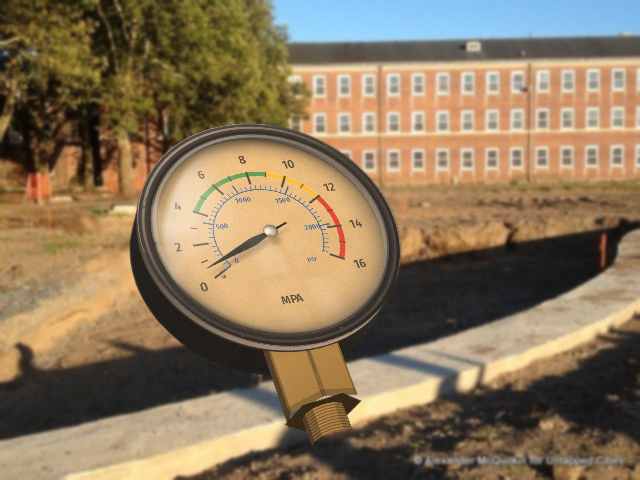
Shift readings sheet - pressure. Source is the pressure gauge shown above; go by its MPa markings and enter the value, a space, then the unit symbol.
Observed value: 0.5 MPa
